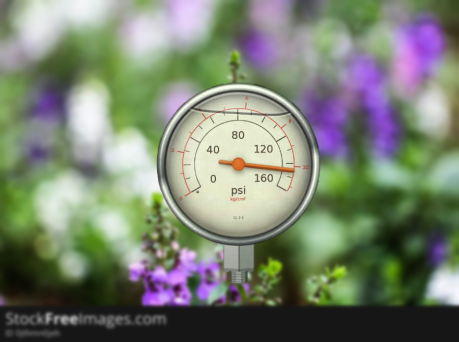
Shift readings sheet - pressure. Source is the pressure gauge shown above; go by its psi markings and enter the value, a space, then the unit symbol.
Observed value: 145 psi
